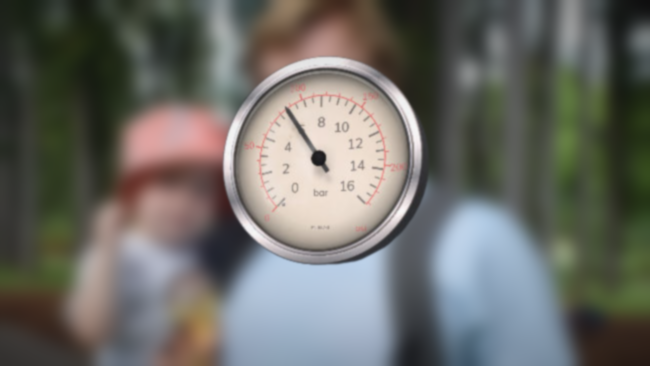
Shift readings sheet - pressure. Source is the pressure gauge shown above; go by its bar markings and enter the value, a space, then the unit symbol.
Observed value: 6 bar
